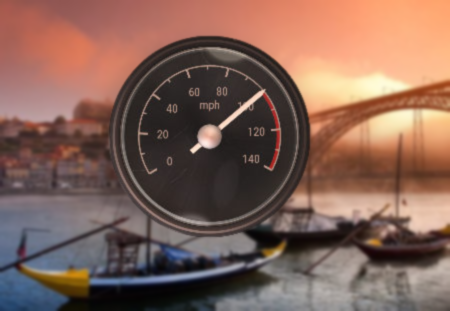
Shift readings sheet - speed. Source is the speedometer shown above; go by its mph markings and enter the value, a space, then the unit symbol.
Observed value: 100 mph
